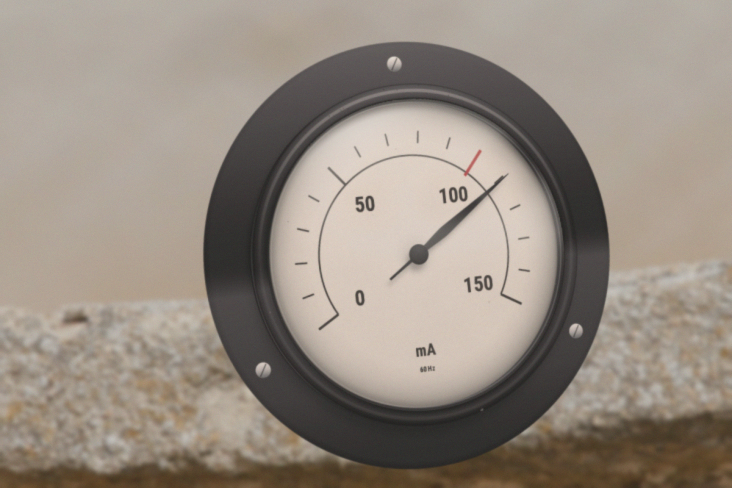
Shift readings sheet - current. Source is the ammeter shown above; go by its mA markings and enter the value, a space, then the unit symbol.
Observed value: 110 mA
